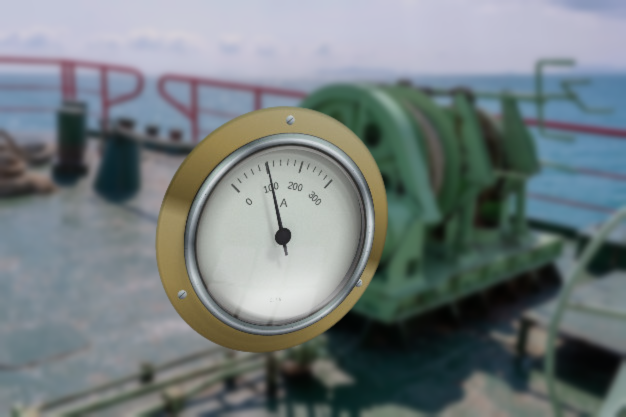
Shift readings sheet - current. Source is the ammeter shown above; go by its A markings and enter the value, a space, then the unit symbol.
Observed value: 100 A
